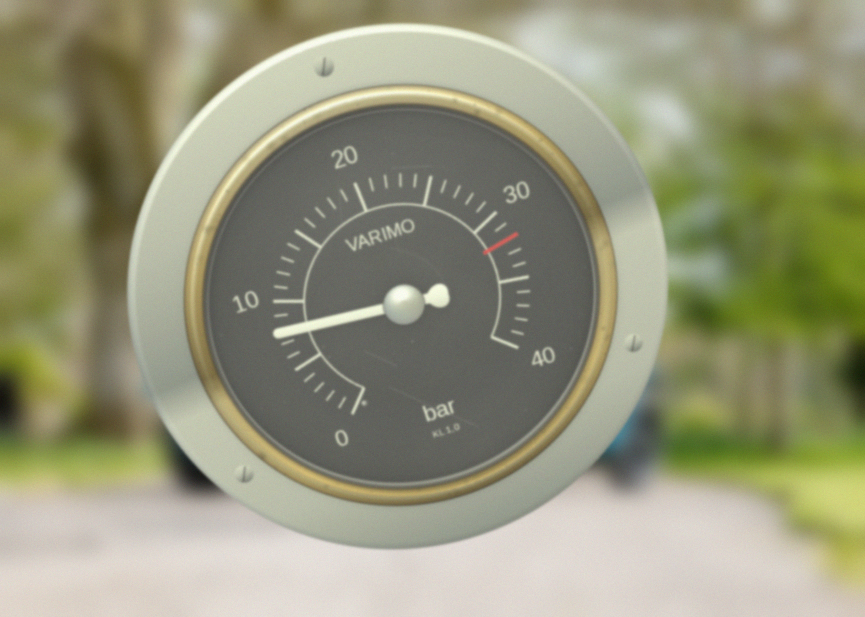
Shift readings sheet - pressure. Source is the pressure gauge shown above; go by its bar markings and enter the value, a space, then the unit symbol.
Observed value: 8 bar
